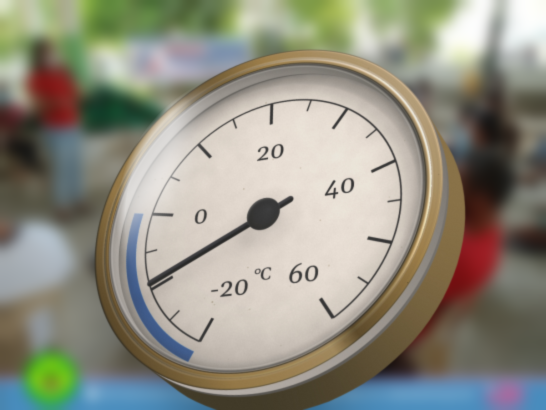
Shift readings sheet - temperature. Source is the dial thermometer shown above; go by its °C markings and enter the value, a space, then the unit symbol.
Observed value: -10 °C
